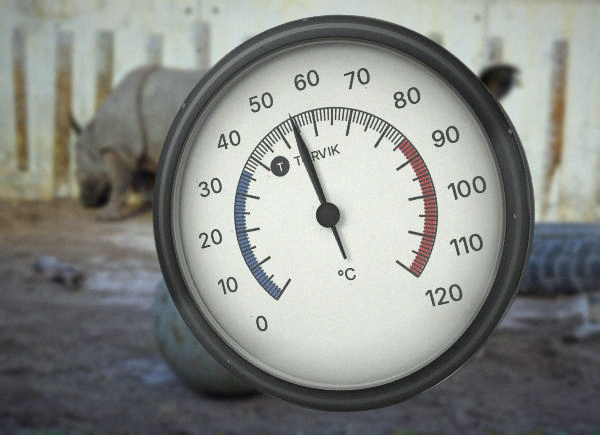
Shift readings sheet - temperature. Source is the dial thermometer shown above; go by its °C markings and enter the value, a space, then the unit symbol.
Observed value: 55 °C
